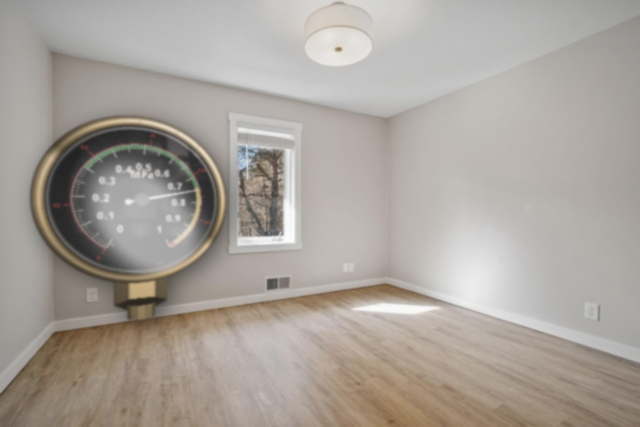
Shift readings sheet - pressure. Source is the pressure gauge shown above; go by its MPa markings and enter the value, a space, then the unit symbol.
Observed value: 0.75 MPa
